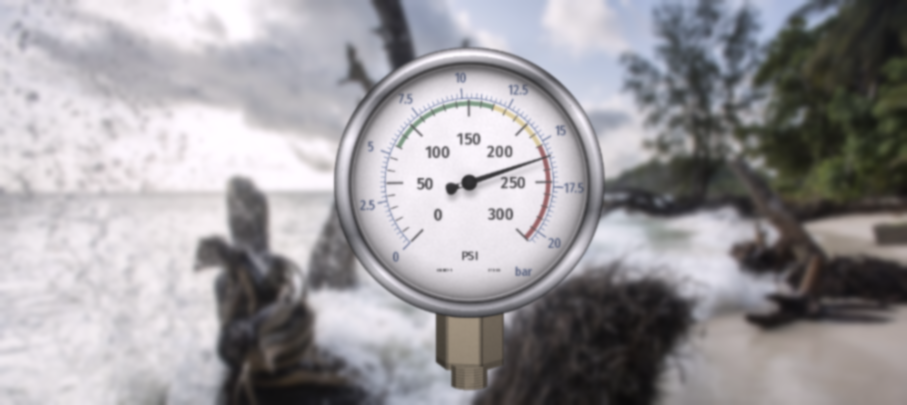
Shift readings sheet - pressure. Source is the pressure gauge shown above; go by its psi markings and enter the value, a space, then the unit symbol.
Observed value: 230 psi
